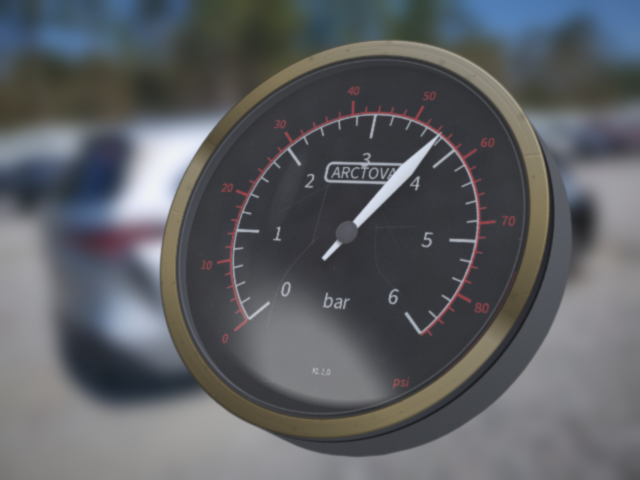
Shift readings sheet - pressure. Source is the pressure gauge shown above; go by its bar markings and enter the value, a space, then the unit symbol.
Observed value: 3.8 bar
